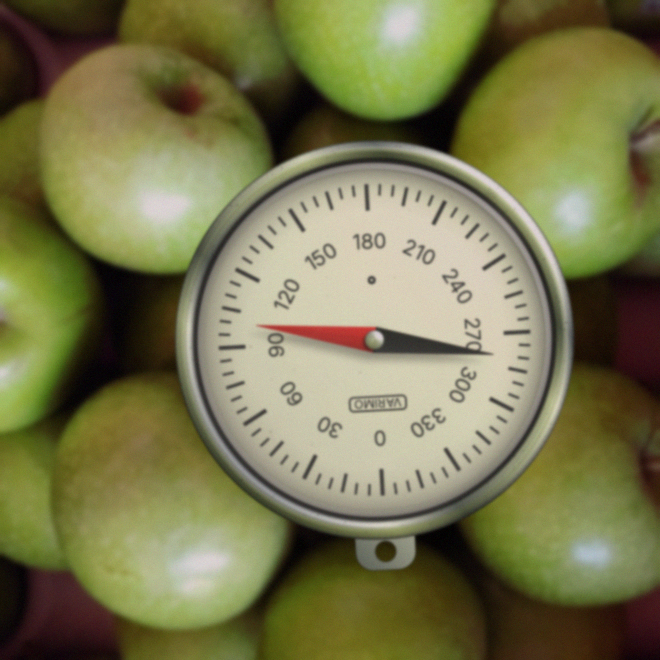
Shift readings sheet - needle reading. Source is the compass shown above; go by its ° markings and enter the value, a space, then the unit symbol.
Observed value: 100 °
